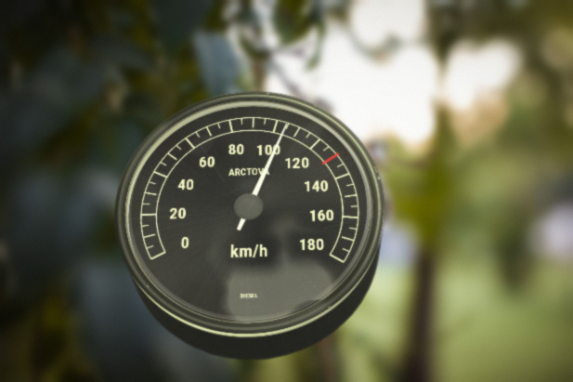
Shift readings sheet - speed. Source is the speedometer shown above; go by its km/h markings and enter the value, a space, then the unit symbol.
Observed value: 105 km/h
